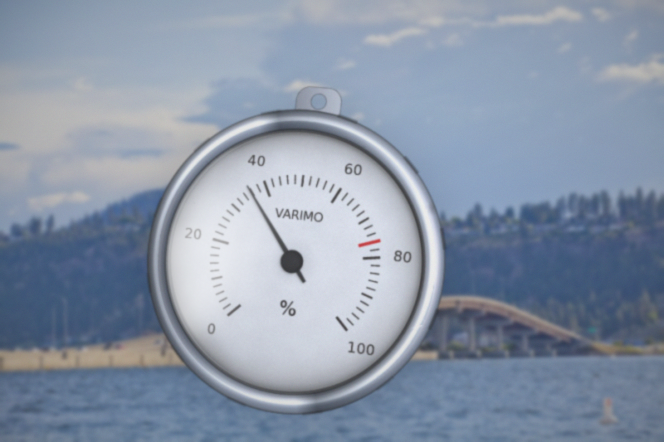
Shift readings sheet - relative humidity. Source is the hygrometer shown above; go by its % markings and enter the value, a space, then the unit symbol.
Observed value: 36 %
